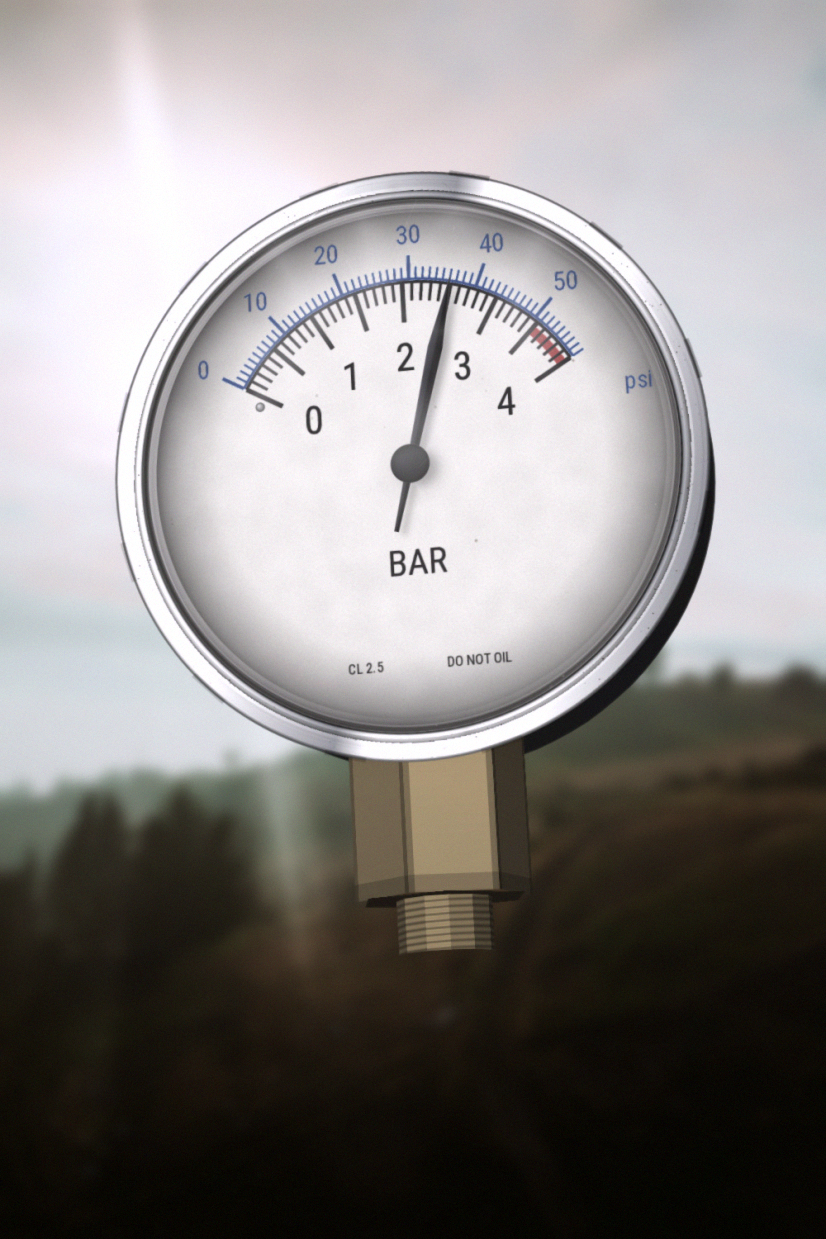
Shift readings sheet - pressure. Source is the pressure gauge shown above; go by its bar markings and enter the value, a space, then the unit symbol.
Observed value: 2.5 bar
